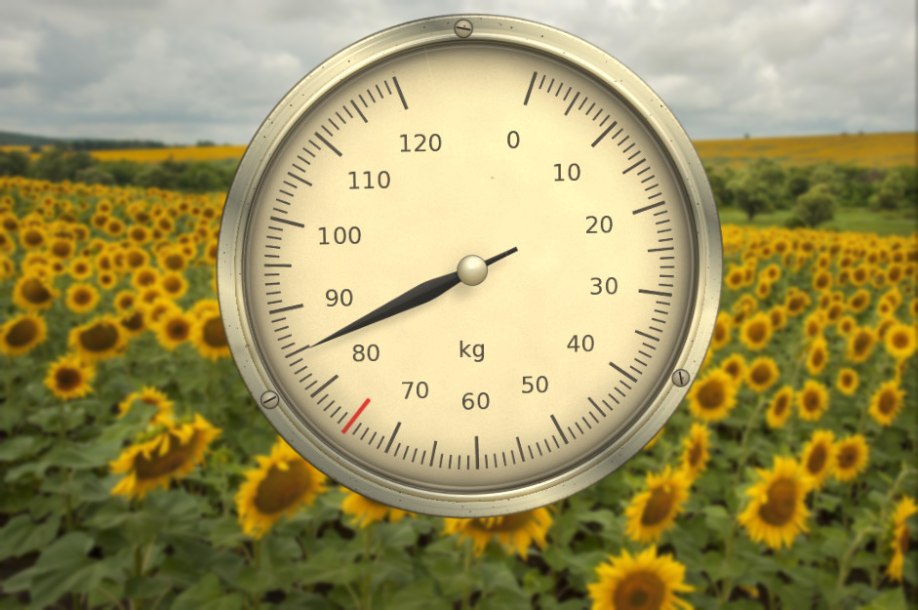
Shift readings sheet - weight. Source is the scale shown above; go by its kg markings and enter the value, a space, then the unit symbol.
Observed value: 85 kg
